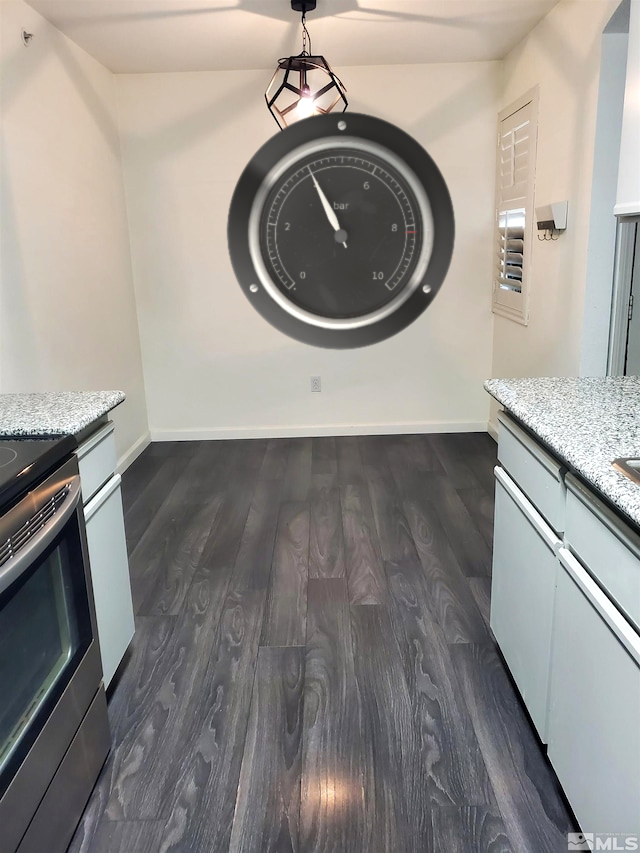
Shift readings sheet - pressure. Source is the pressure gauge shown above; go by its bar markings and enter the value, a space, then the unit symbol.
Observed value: 4 bar
